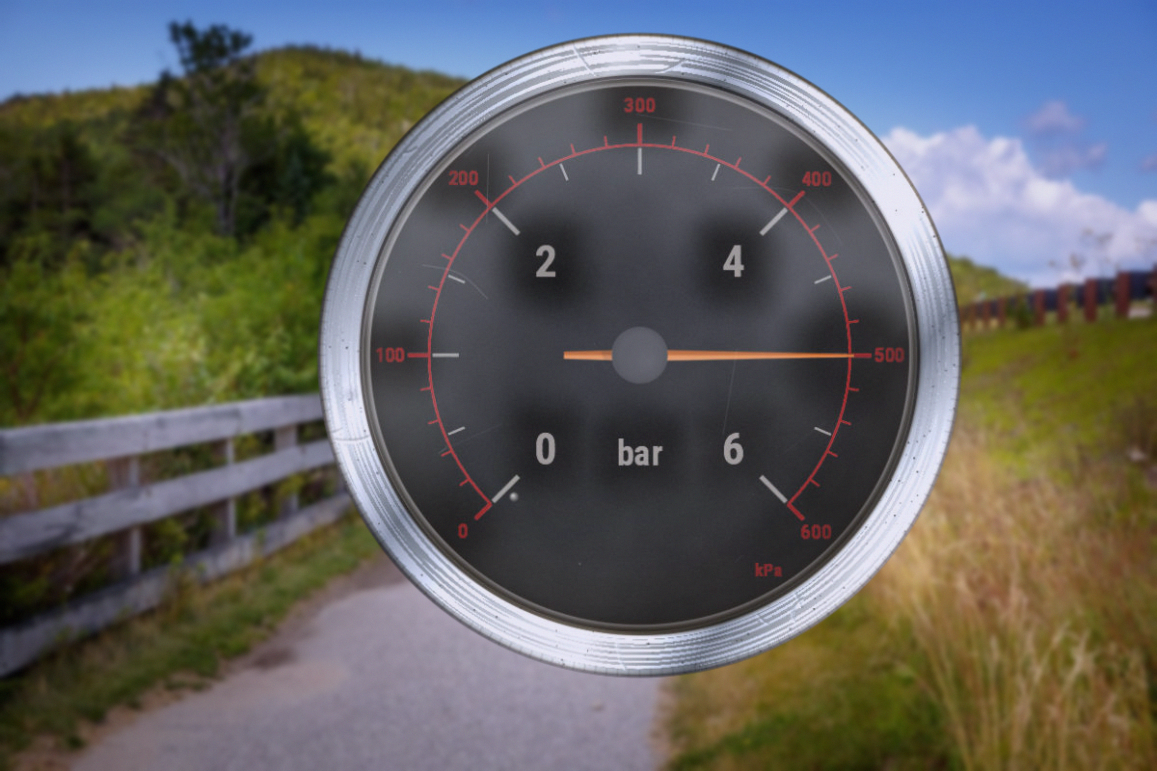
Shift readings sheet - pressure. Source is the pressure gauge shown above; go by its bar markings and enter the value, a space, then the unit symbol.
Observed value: 5 bar
